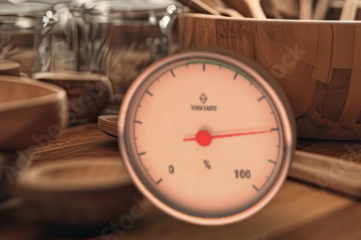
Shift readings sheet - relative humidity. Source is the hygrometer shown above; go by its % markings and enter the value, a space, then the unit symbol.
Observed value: 80 %
